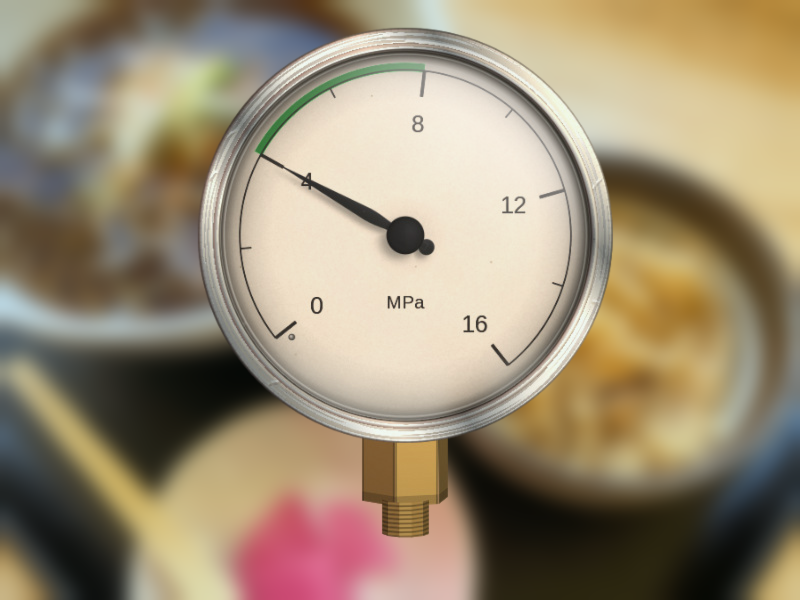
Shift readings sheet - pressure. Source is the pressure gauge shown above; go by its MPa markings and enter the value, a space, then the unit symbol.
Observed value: 4 MPa
